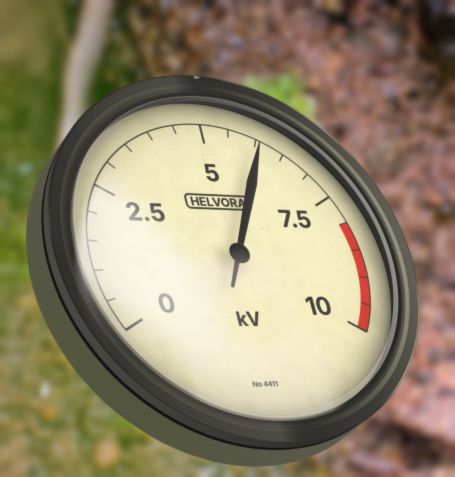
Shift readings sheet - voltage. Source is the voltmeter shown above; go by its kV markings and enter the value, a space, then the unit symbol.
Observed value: 6 kV
